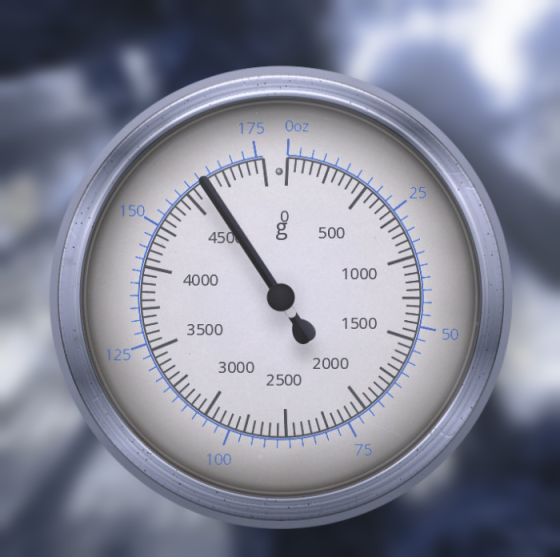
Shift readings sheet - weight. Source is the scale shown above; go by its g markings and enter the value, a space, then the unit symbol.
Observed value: 4625 g
